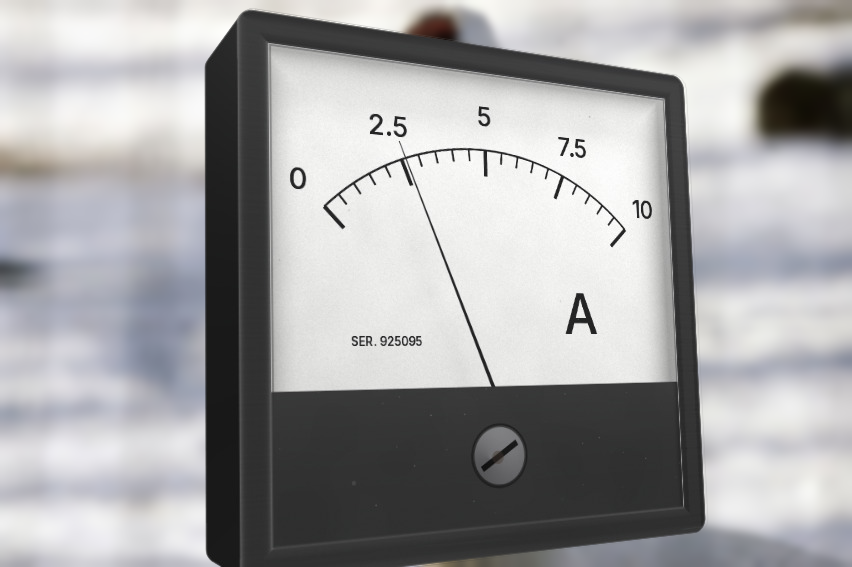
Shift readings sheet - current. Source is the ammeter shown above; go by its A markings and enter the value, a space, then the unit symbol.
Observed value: 2.5 A
